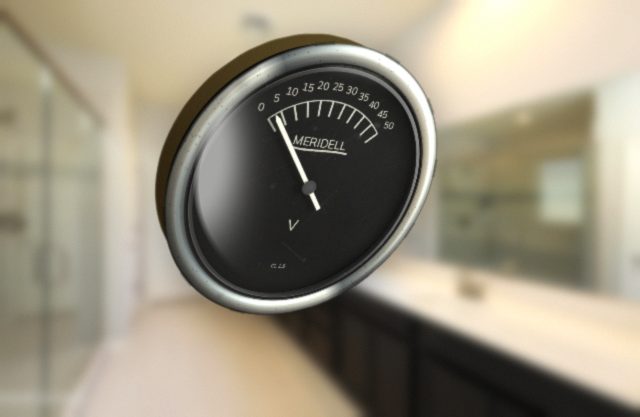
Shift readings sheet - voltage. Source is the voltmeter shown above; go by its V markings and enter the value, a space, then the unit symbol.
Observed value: 2.5 V
